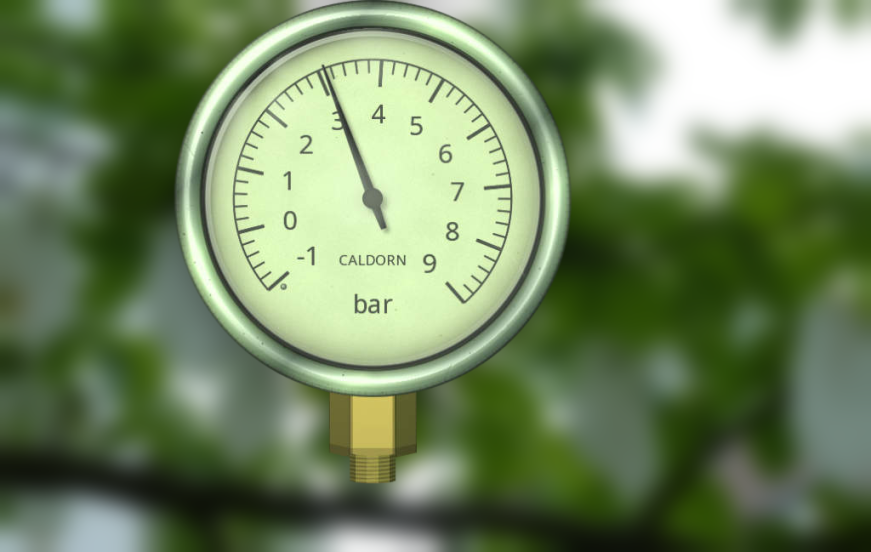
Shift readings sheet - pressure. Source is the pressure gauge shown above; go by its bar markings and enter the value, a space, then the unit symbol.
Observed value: 3.1 bar
